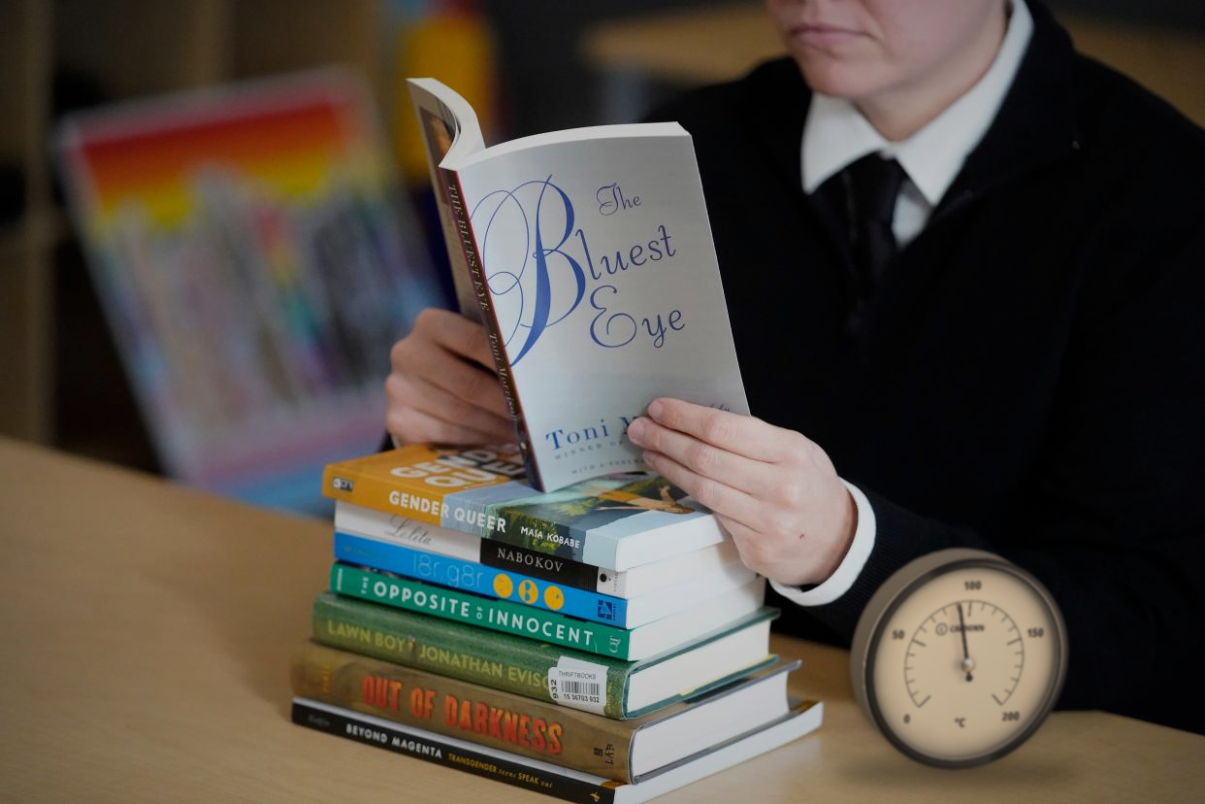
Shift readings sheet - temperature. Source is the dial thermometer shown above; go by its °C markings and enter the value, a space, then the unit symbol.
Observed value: 90 °C
